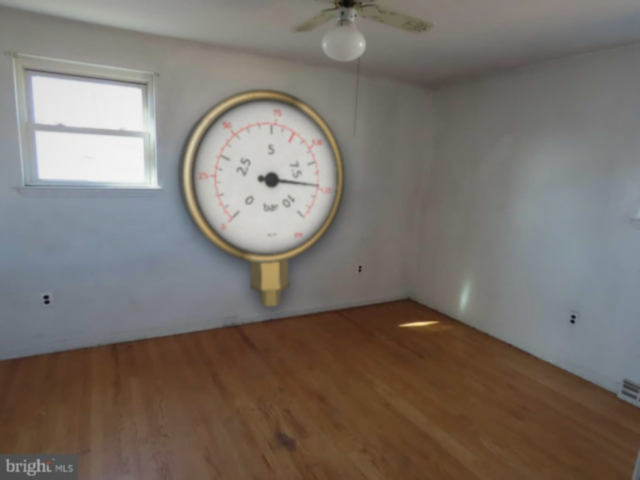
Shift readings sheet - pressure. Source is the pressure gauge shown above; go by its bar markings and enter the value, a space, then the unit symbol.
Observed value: 8.5 bar
